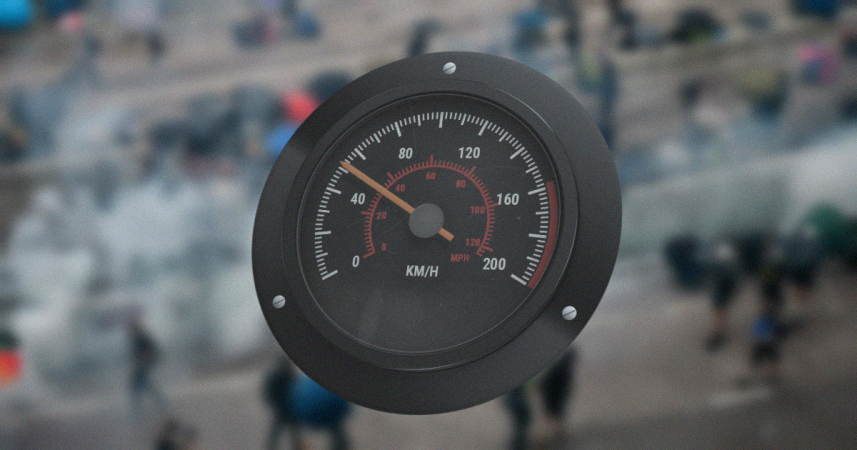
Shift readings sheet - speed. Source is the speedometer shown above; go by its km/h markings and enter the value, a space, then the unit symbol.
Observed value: 52 km/h
